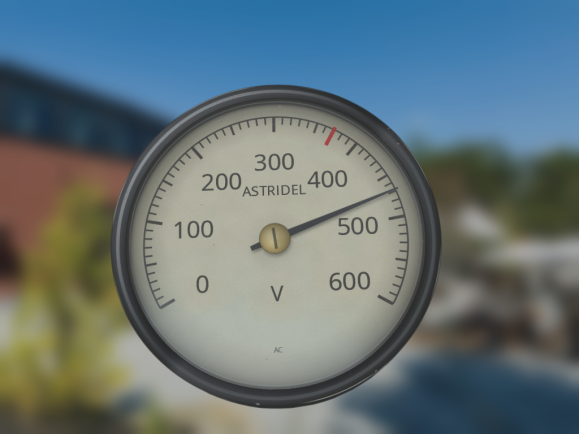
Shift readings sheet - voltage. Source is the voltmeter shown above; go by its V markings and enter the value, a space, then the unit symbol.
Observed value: 470 V
